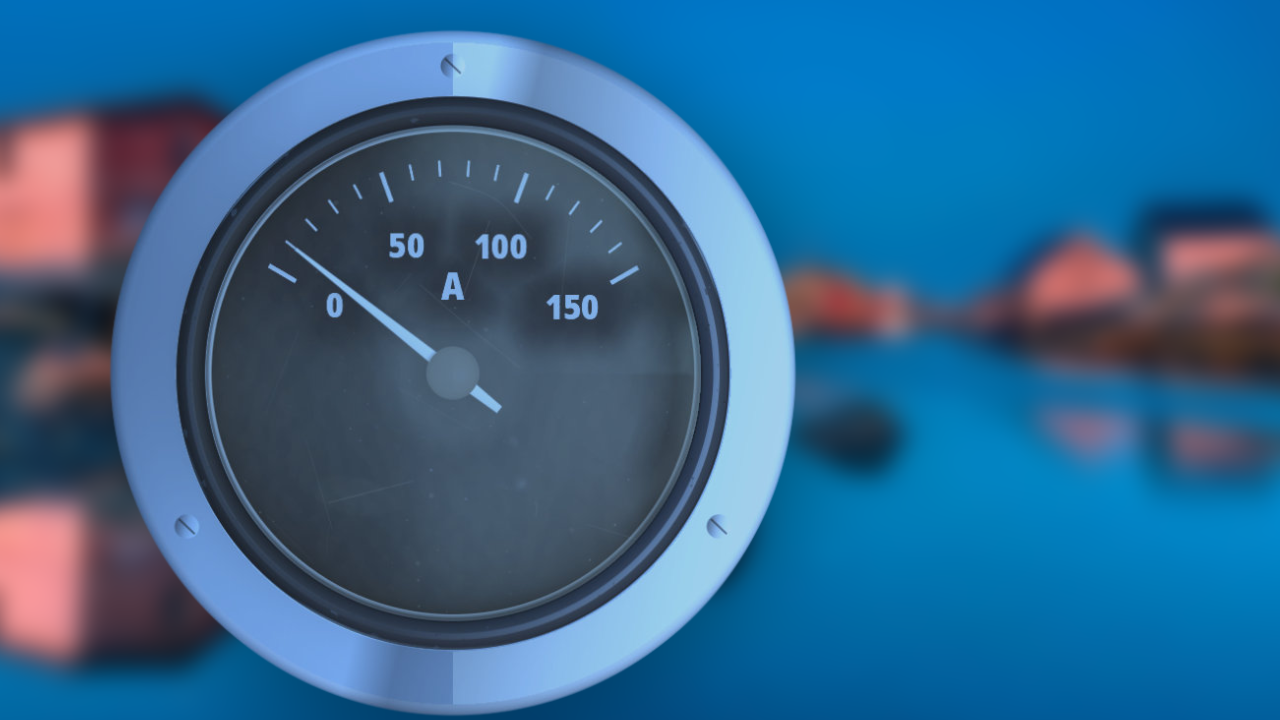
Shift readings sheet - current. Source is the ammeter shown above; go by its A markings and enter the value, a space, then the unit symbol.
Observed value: 10 A
